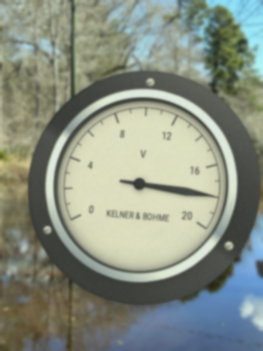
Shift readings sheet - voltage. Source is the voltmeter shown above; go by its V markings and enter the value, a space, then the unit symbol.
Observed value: 18 V
